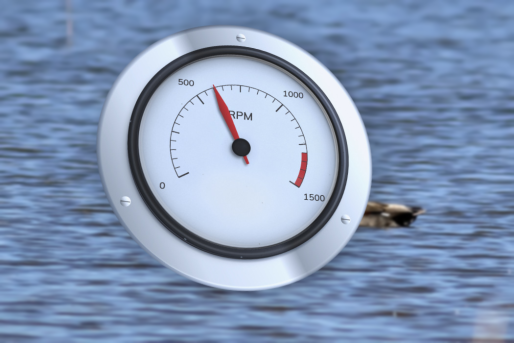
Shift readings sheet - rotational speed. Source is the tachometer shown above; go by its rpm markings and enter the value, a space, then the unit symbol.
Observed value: 600 rpm
